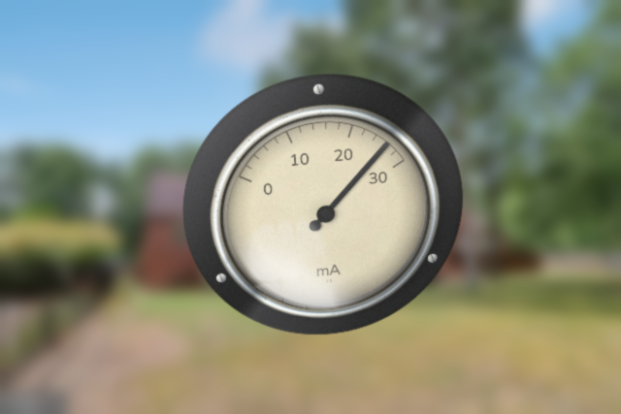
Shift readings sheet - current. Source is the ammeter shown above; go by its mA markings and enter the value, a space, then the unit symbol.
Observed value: 26 mA
